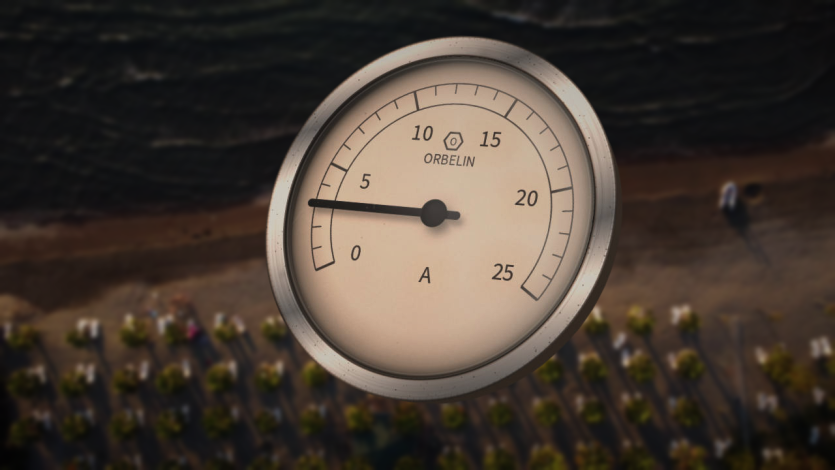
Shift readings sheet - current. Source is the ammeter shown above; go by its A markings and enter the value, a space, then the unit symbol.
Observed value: 3 A
